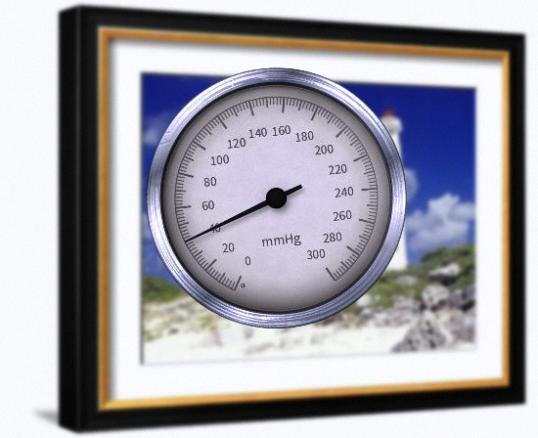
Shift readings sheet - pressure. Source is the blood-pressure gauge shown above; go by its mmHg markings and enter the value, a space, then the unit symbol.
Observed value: 40 mmHg
